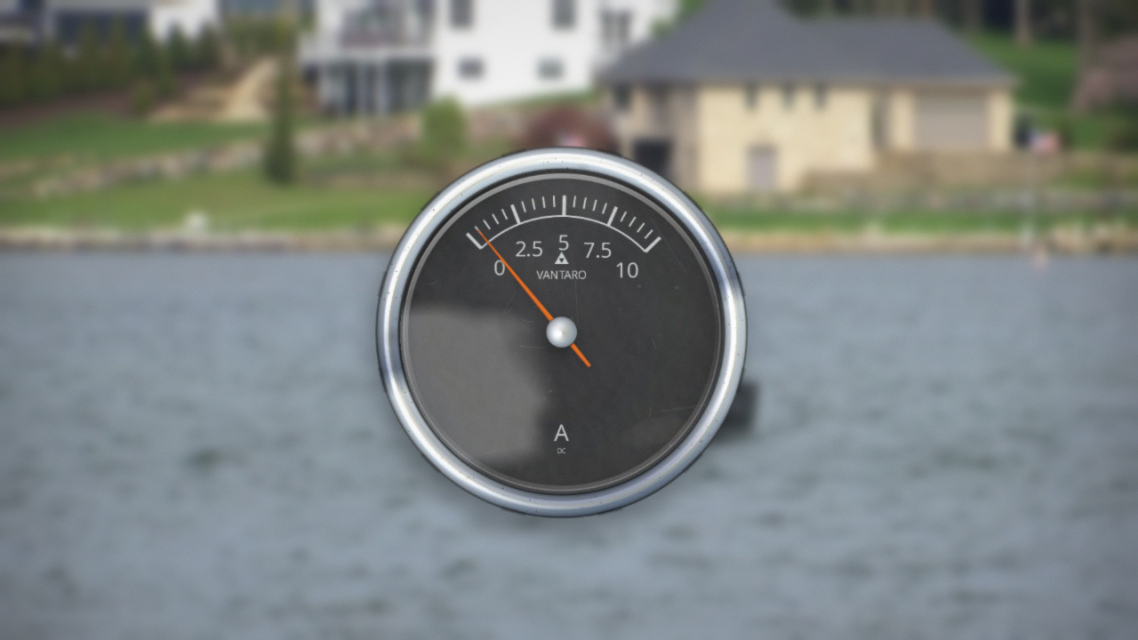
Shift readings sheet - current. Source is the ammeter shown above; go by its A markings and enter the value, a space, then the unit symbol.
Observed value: 0.5 A
